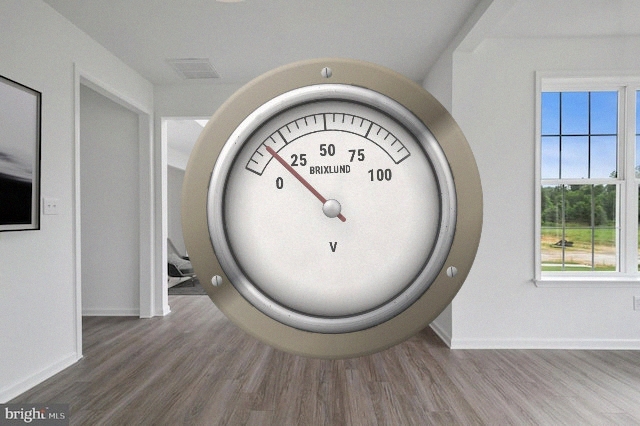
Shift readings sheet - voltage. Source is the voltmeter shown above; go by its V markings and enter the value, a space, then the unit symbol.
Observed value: 15 V
